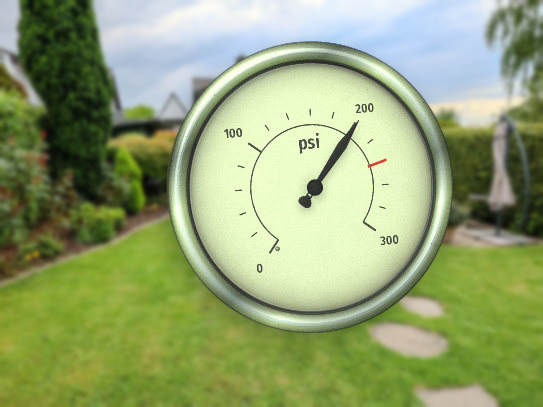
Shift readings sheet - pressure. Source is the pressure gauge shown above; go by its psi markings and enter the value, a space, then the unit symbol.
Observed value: 200 psi
